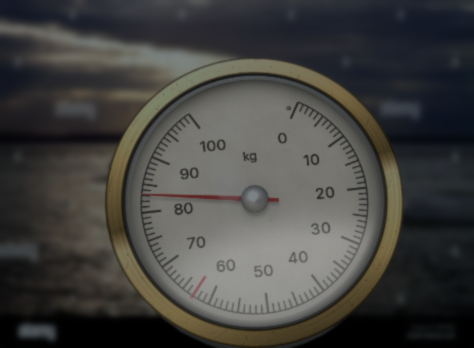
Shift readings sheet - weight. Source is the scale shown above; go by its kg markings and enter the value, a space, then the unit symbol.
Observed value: 83 kg
